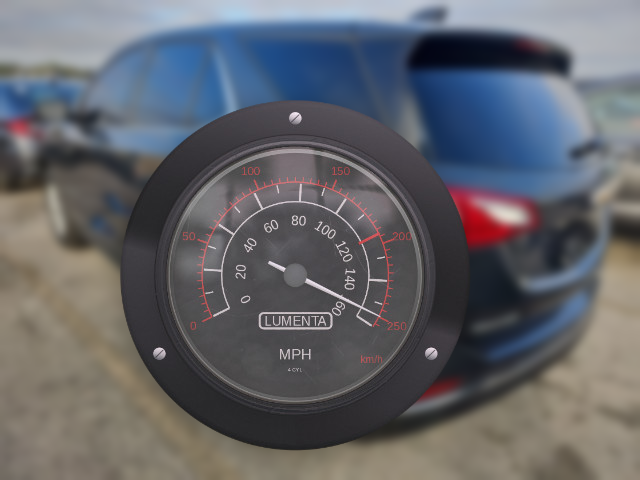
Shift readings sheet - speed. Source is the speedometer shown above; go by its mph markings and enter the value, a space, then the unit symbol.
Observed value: 155 mph
